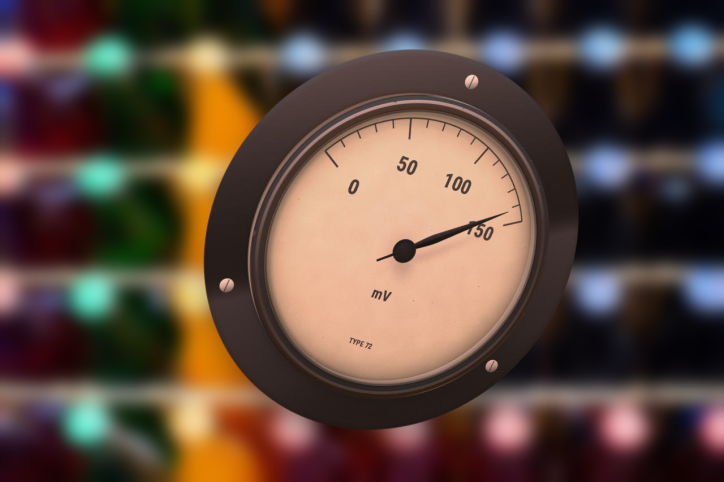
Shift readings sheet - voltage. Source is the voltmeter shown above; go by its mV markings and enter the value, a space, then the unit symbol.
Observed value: 140 mV
